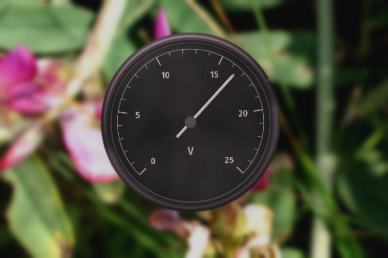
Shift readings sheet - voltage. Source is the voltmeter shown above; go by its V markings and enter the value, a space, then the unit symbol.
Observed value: 16.5 V
